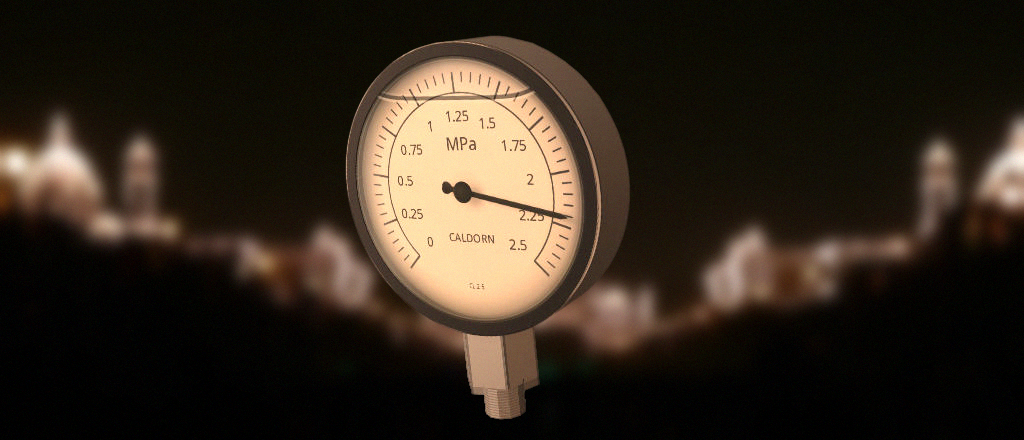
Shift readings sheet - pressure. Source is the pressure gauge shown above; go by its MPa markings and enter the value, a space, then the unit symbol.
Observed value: 2.2 MPa
